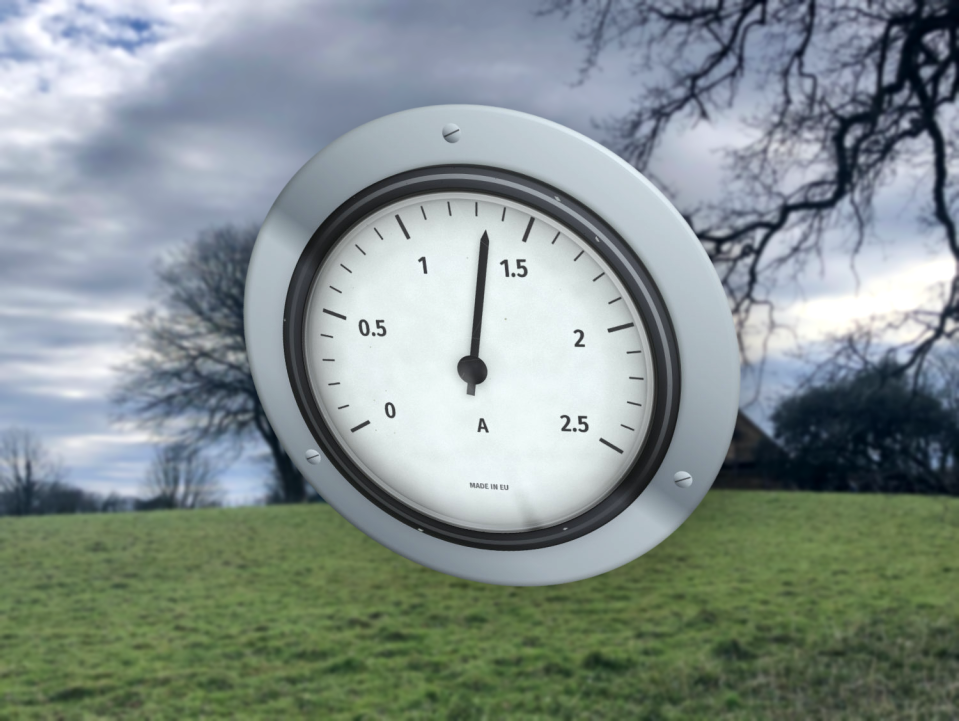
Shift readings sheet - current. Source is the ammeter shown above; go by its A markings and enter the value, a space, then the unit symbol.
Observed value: 1.35 A
